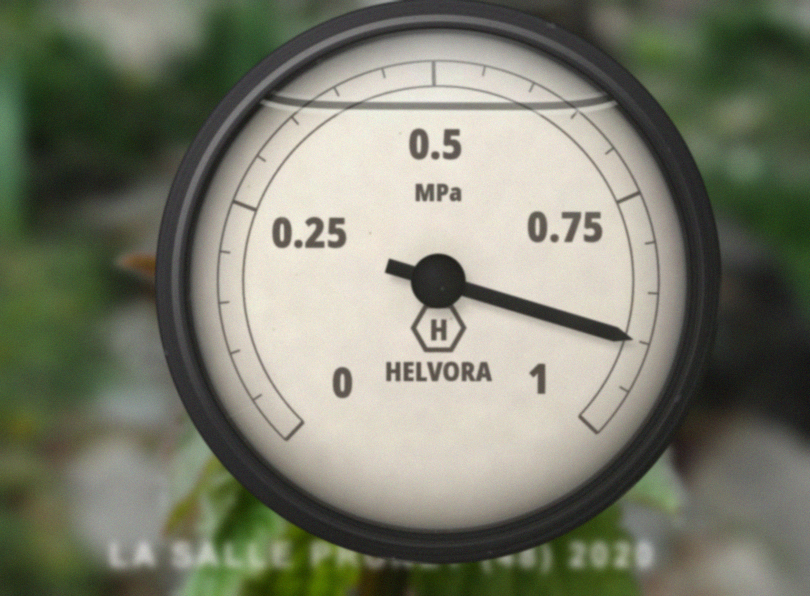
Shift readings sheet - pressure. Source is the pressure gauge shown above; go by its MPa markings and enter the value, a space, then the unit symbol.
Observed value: 0.9 MPa
